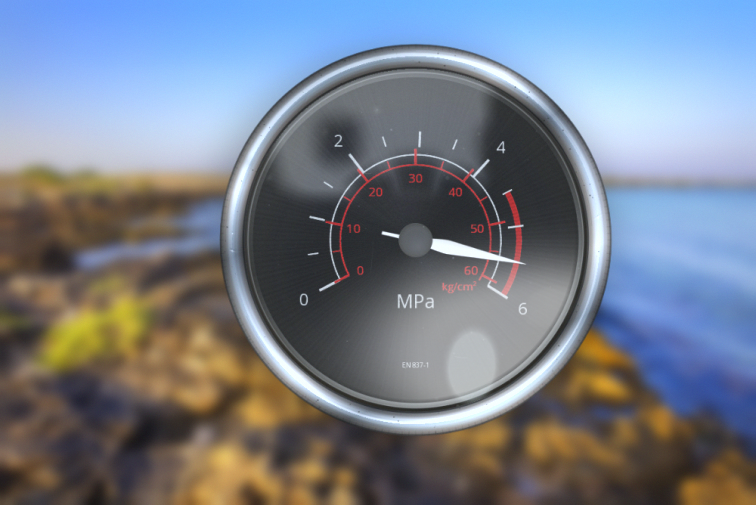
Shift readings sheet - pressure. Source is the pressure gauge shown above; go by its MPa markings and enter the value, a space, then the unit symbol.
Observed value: 5.5 MPa
